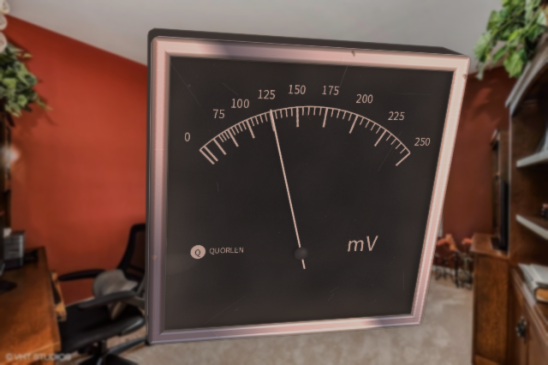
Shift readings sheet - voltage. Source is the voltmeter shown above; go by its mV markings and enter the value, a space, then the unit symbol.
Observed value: 125 mV
